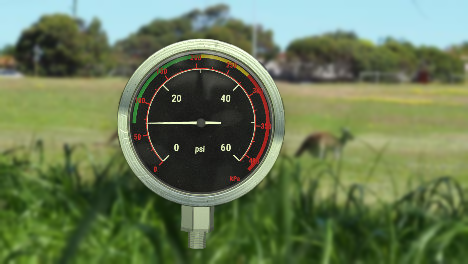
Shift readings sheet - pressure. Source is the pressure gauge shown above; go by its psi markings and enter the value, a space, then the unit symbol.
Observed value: 10 psi
